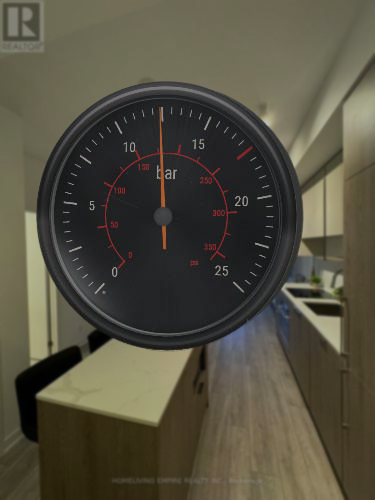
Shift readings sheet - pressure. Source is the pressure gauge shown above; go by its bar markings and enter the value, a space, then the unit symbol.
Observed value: 12.5 bar
